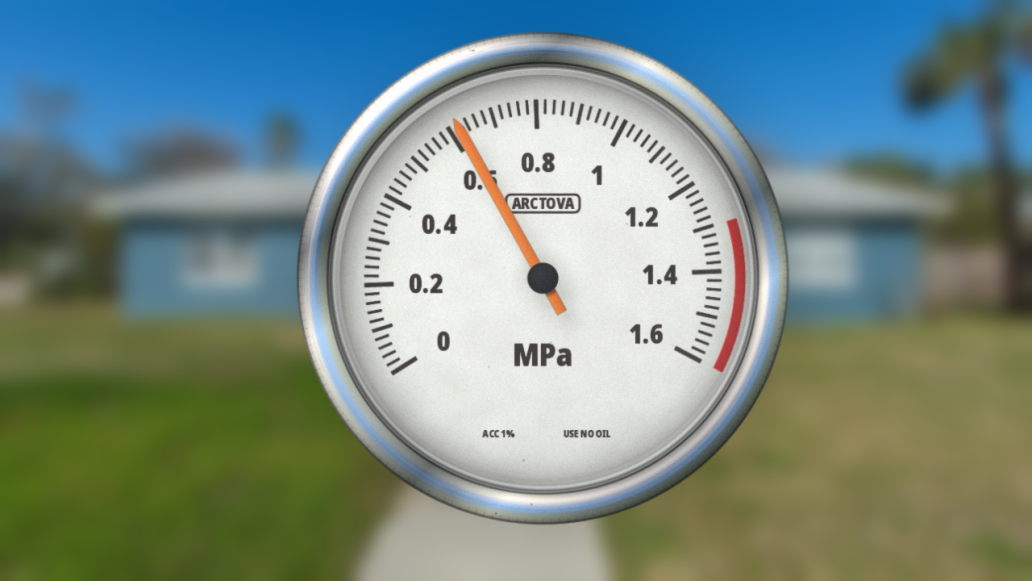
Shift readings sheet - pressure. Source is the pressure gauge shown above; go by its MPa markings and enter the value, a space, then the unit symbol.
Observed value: 0.62 MPa
